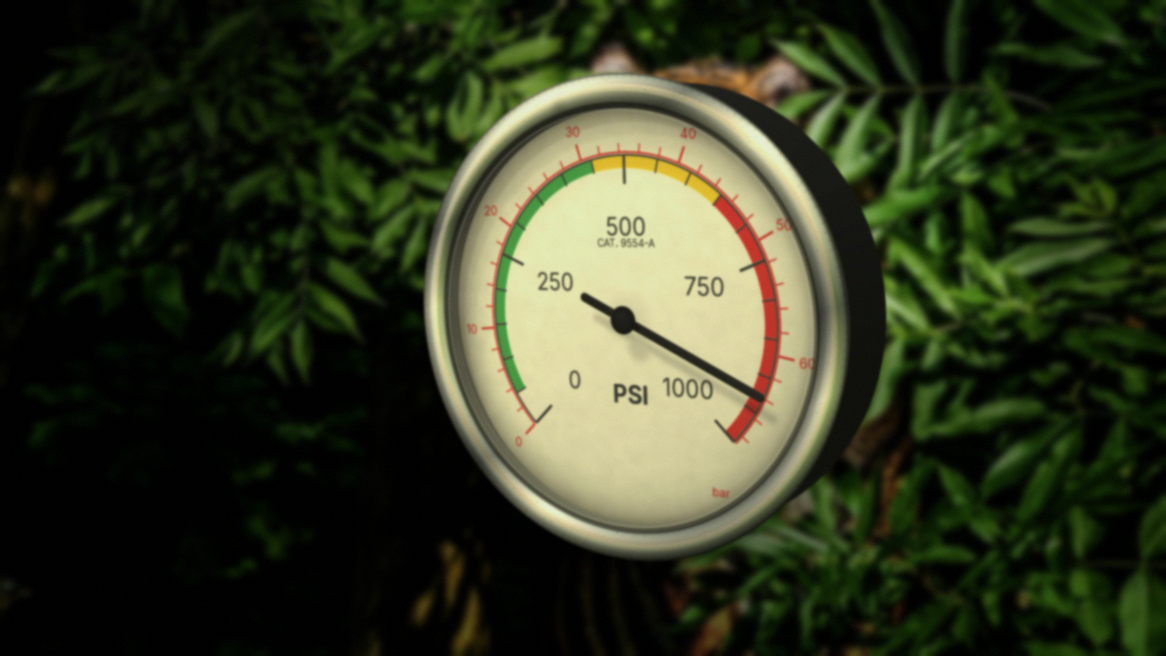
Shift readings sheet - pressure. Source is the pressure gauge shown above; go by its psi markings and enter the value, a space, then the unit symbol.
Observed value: 925 psi
